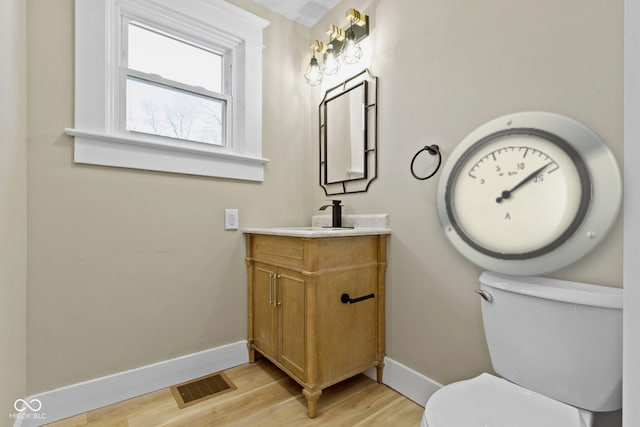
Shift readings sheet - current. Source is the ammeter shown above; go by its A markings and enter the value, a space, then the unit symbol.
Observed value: 14 A
